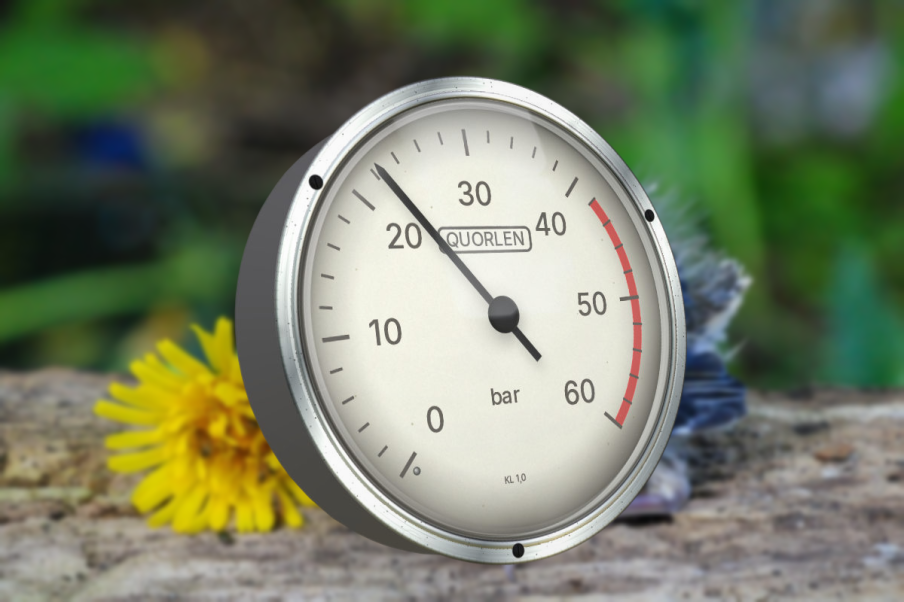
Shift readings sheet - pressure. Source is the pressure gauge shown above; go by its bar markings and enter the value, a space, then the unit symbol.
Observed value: 22 bar
